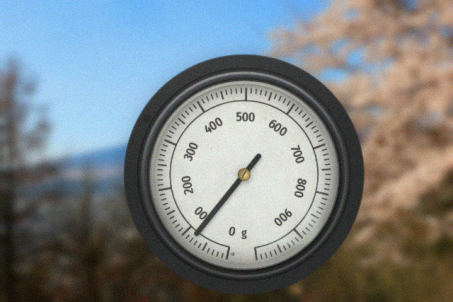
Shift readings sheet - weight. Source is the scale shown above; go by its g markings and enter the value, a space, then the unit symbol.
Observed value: 80 g
